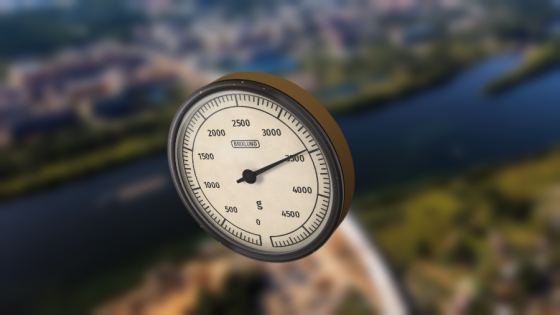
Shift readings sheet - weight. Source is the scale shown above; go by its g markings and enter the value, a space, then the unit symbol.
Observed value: 3450 g
